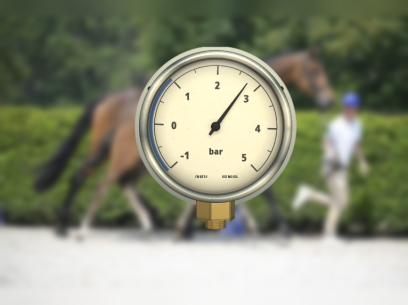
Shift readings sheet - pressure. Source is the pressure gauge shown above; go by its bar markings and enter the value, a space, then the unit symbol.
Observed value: 2.75 bar
